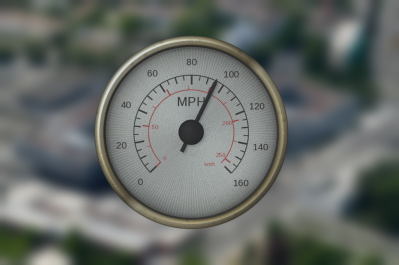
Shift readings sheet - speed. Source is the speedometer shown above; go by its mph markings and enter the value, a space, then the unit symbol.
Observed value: 95 mph
